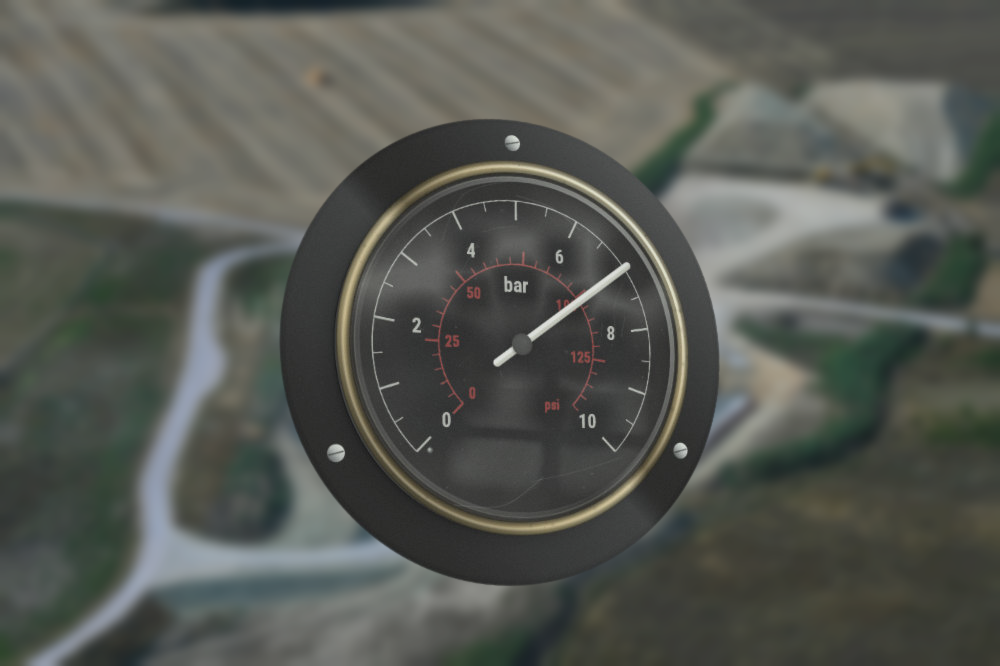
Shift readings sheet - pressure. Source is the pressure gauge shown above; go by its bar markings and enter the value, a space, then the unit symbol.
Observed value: 7 bar
